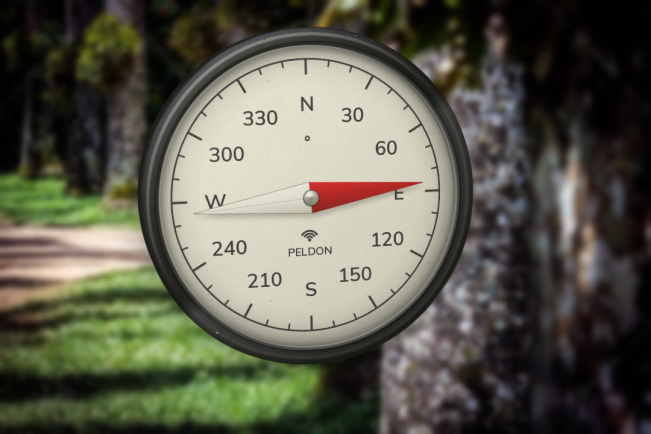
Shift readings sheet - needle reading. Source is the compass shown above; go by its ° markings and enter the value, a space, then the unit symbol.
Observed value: 85 °
